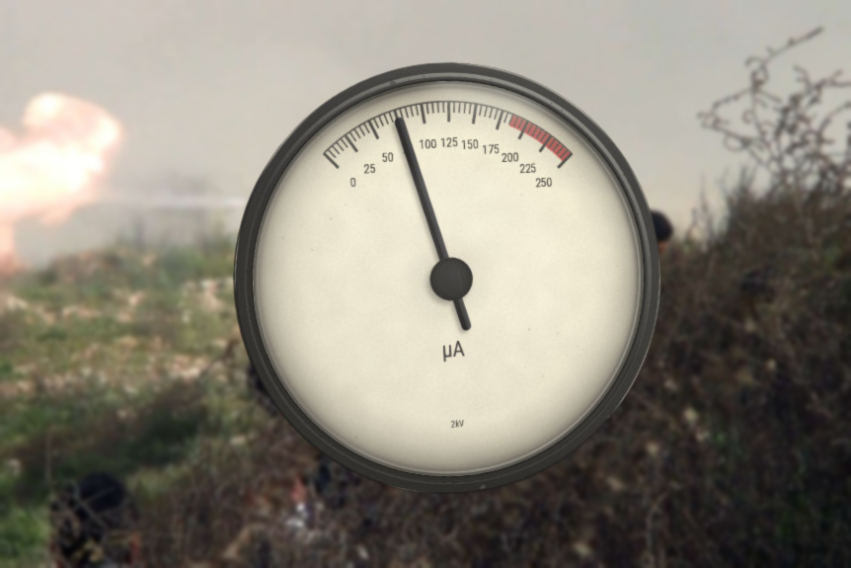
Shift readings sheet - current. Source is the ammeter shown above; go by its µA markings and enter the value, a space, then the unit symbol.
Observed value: 75 µA
